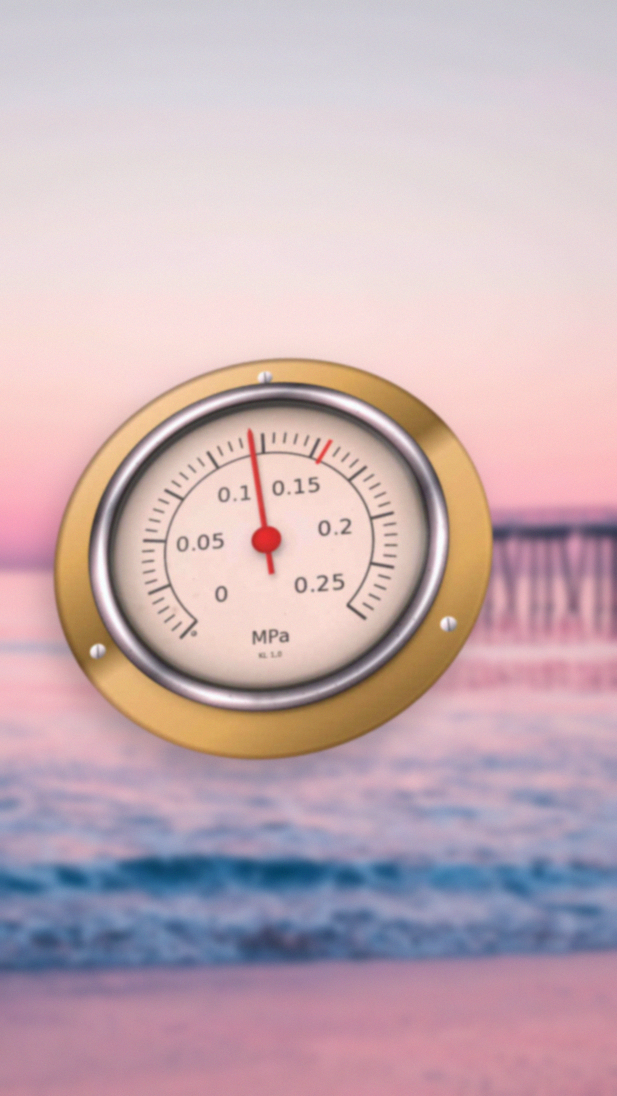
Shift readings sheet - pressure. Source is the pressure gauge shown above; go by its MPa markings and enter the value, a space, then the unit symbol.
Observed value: 0.12 MPa
